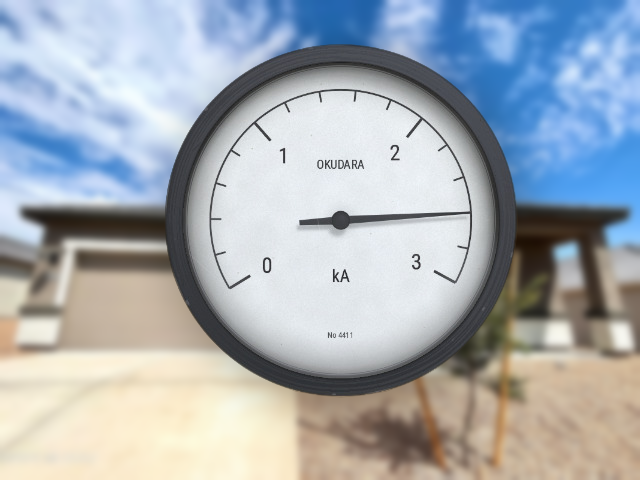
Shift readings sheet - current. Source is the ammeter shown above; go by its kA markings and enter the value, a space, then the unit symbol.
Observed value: 2.6 kA
